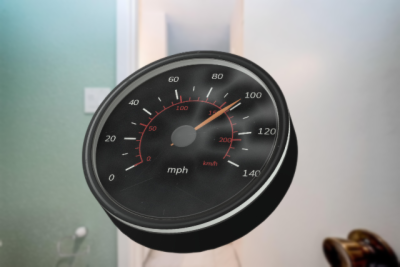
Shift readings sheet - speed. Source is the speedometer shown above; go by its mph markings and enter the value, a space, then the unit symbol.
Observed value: 100 mph
